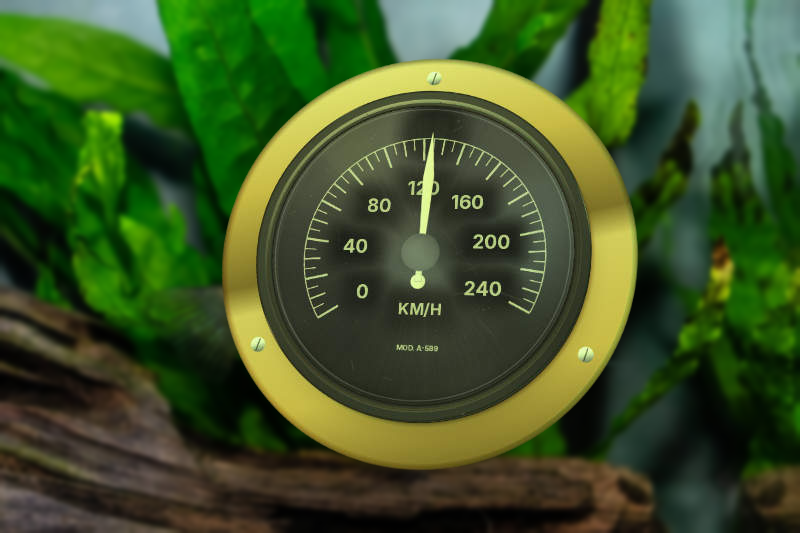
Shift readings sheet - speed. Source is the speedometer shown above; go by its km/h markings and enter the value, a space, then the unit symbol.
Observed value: 125 km/h
